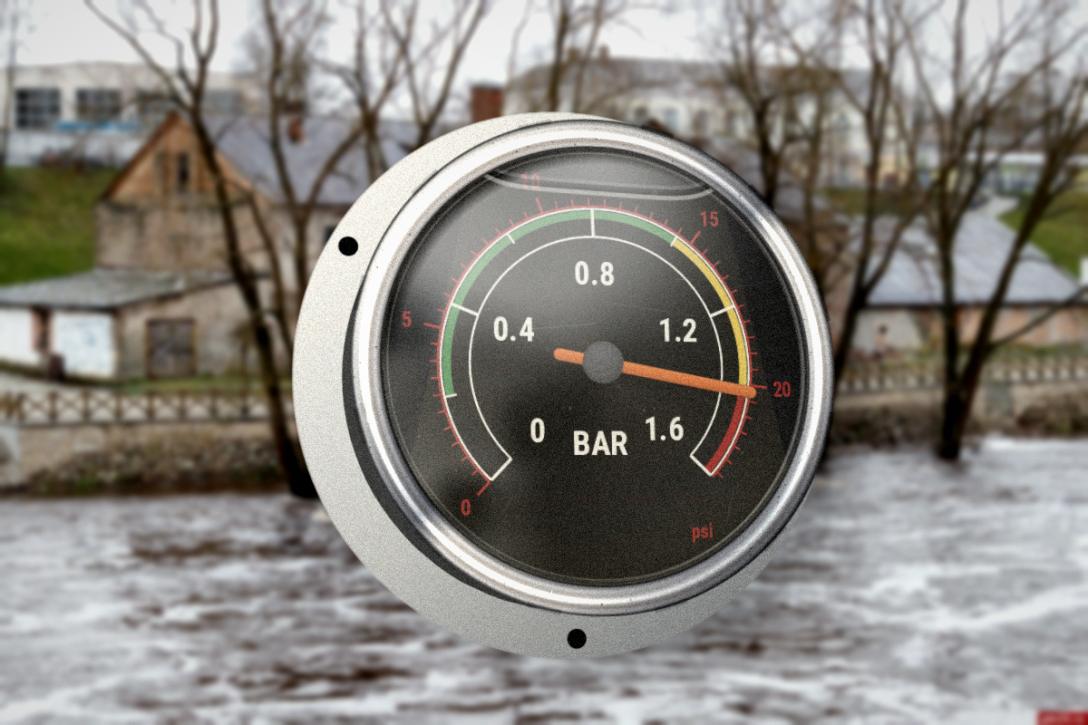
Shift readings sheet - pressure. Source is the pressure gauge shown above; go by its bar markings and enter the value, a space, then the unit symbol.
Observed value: 1.4 bar
